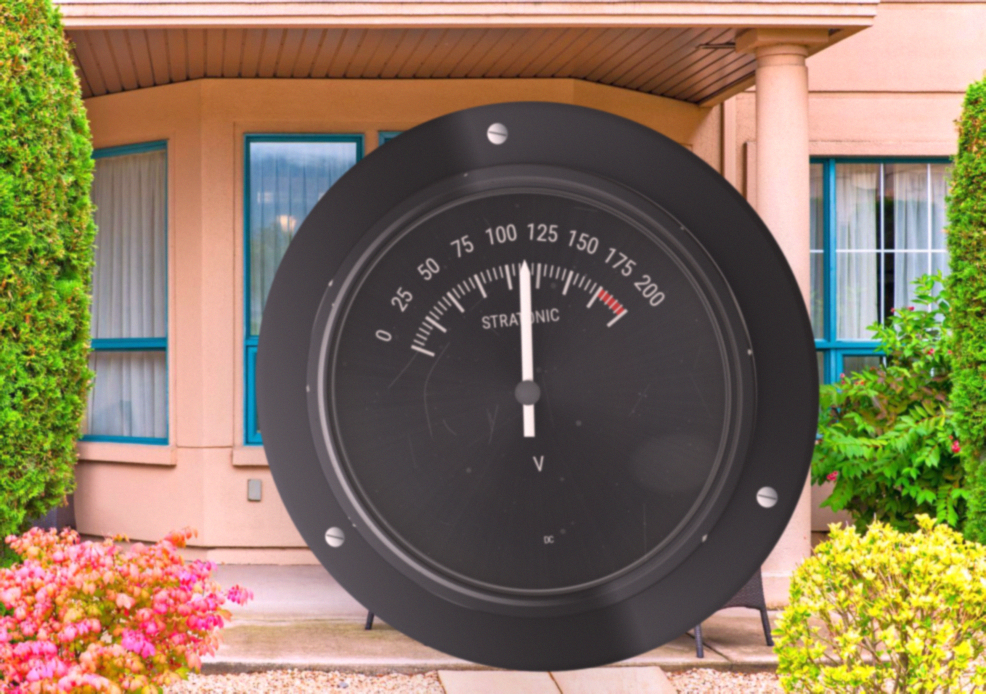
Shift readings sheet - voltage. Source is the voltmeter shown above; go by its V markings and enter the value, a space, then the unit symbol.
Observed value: 115 V
